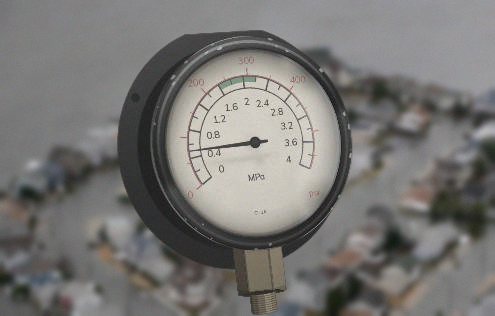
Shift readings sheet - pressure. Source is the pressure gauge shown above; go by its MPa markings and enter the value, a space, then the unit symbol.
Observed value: 0.5 MPa
